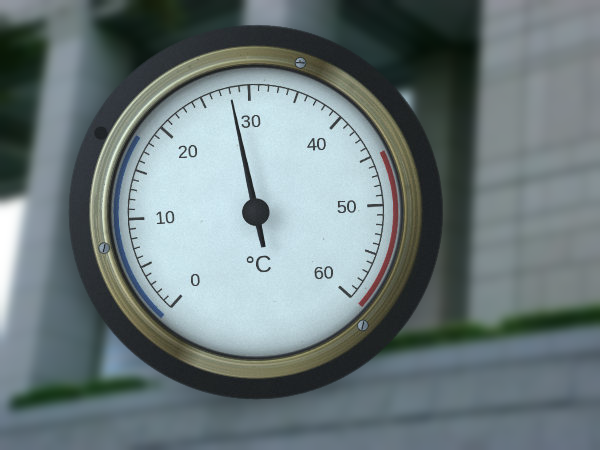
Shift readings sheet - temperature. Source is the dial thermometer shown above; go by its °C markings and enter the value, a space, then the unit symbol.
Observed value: 28 °C
